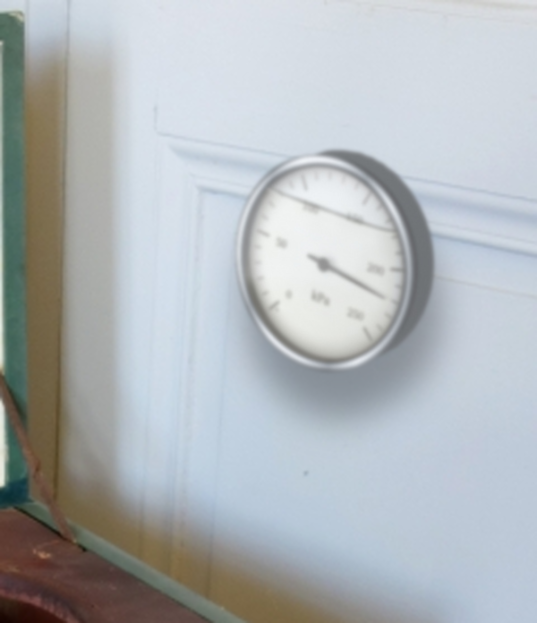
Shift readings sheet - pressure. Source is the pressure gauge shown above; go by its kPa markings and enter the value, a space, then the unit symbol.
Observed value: 220 kPa
